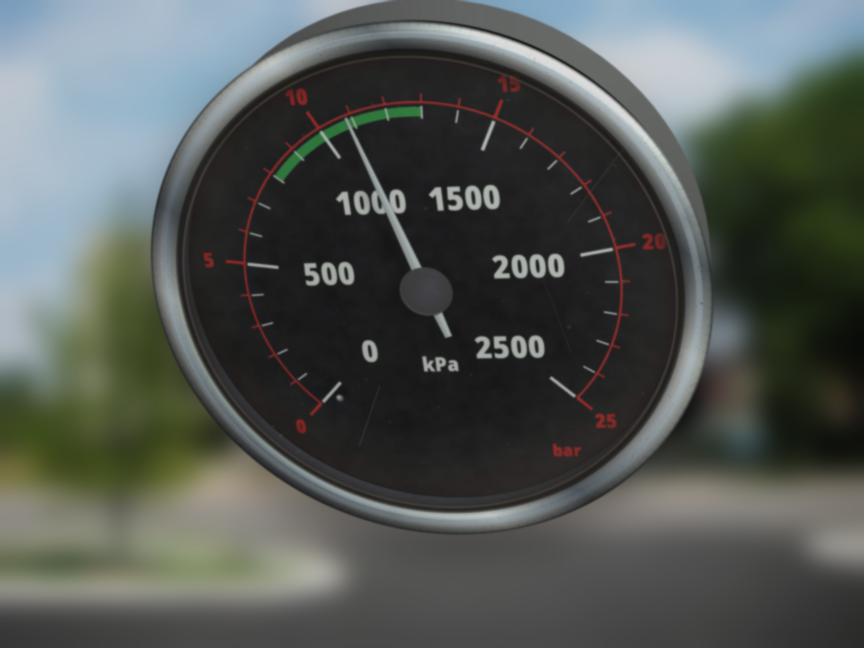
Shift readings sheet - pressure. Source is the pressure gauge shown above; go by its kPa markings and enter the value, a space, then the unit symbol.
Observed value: 1100 kPa
